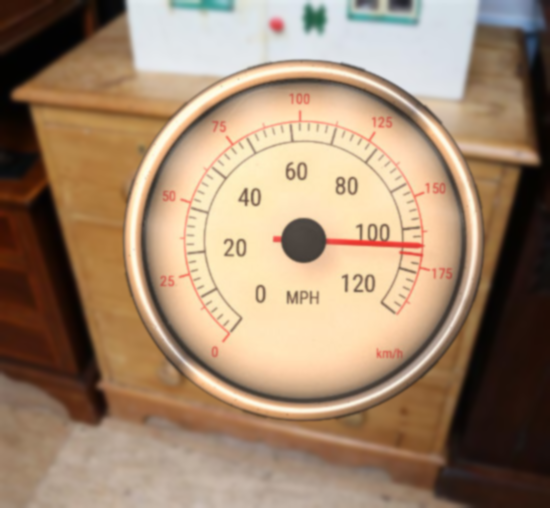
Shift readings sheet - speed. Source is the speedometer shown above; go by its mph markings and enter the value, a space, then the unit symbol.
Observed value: 104 mph
